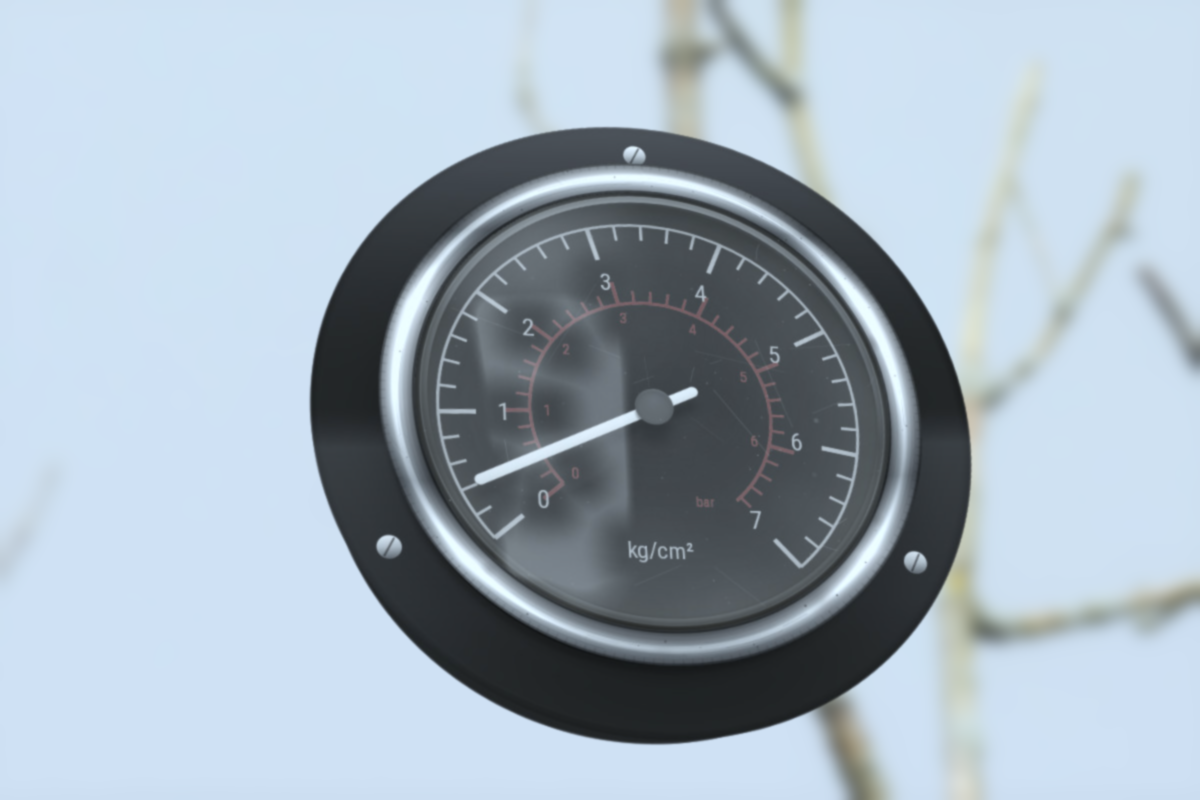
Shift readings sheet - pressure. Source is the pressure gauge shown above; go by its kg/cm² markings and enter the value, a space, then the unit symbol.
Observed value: 0.4 kg/cm²
